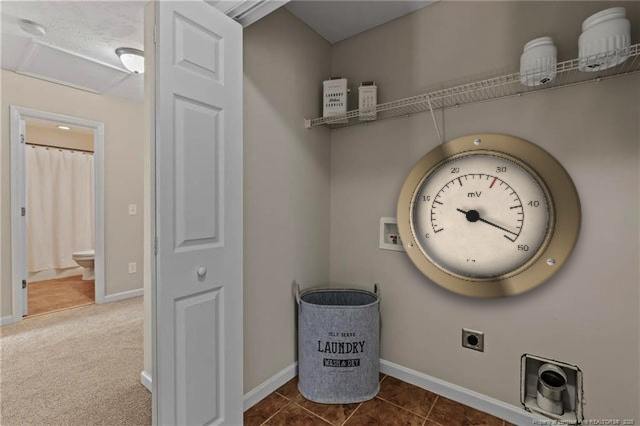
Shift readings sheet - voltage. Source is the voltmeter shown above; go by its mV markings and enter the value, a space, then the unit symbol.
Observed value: 48 mV
